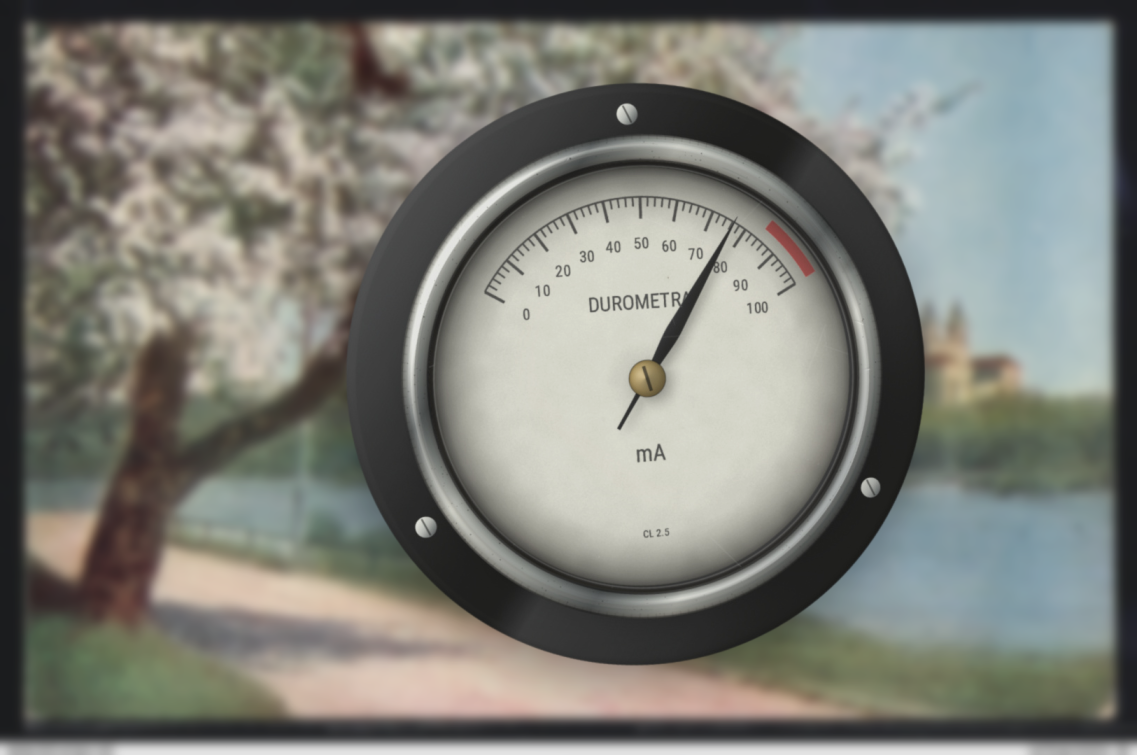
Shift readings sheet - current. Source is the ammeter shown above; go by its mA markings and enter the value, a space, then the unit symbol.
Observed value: 76 mA
